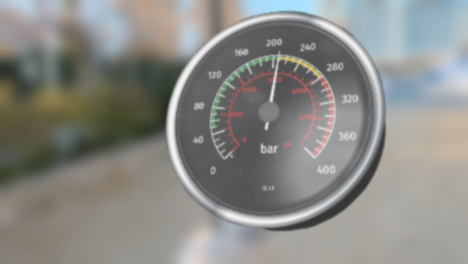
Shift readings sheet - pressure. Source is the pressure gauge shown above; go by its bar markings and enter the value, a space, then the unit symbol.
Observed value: 210 bar
